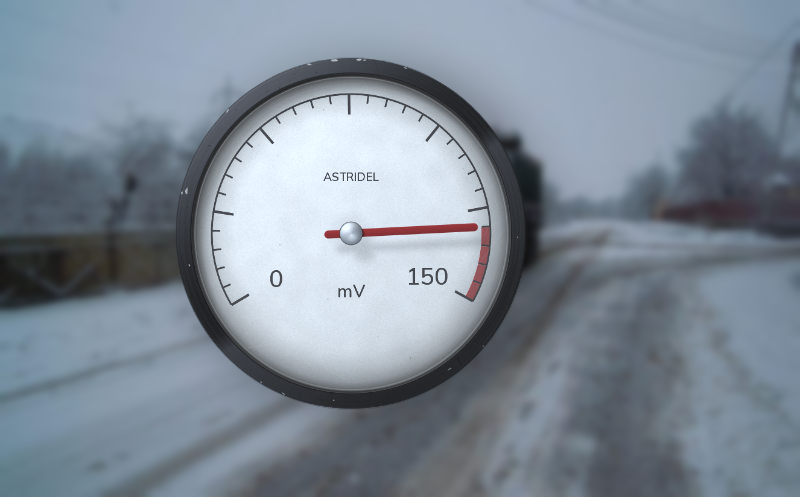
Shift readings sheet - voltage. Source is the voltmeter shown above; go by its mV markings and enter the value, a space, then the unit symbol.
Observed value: 130 mV
